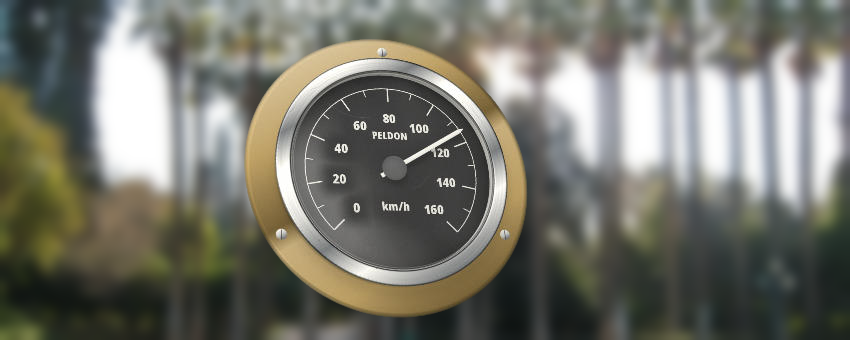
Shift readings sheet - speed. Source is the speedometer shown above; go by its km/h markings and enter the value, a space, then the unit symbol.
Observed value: 115 km/h
